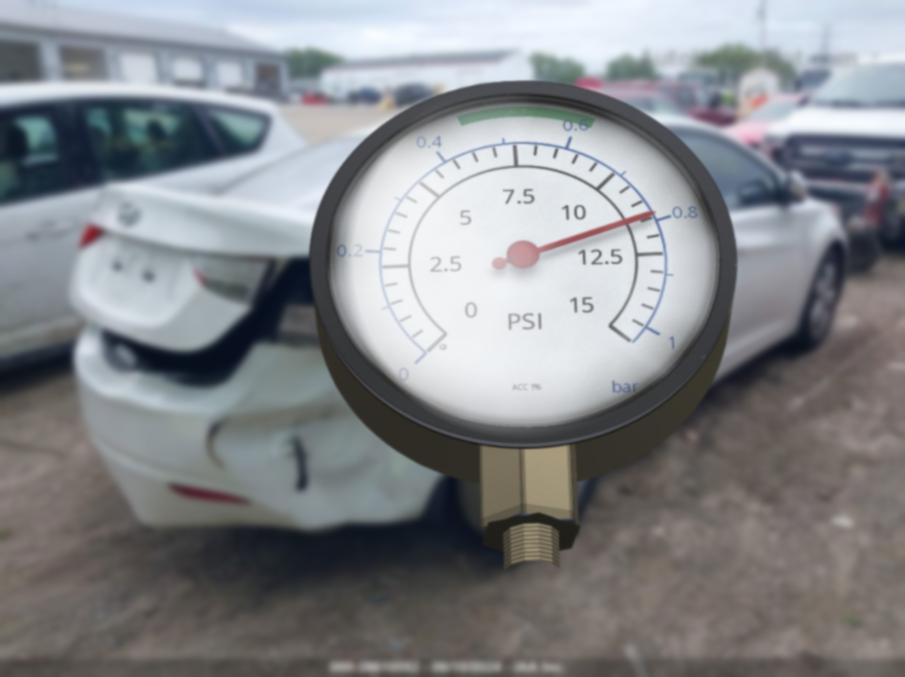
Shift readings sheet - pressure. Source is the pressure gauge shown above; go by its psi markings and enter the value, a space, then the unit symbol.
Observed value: 11.5 psi
